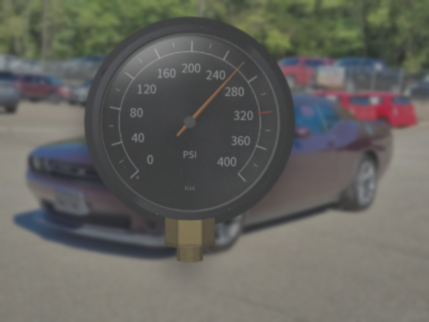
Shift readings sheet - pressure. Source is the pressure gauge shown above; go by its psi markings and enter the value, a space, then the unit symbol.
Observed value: 260 psi
